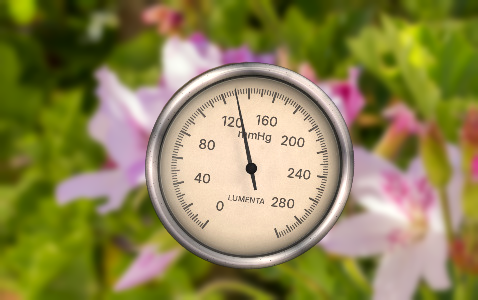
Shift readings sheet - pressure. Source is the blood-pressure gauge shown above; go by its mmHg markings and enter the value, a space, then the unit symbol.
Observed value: 130 mmHg
